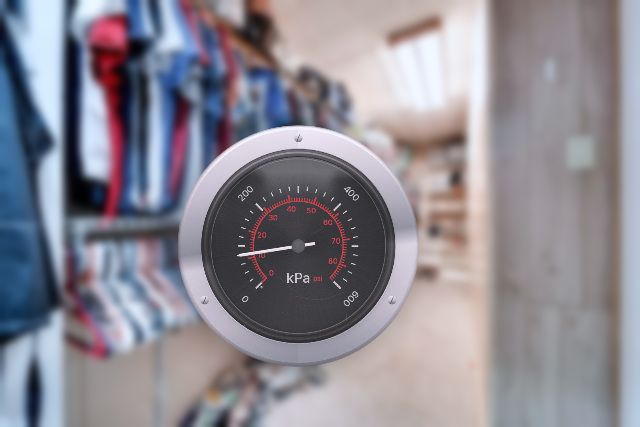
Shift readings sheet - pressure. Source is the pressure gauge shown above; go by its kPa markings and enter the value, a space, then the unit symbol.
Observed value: 80 kPa
